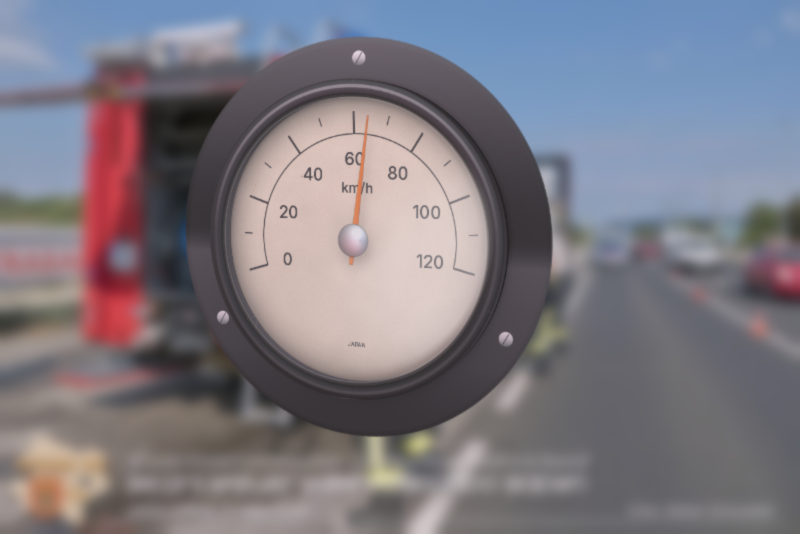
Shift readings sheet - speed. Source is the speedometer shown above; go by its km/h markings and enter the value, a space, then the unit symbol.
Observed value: 65 km/h
